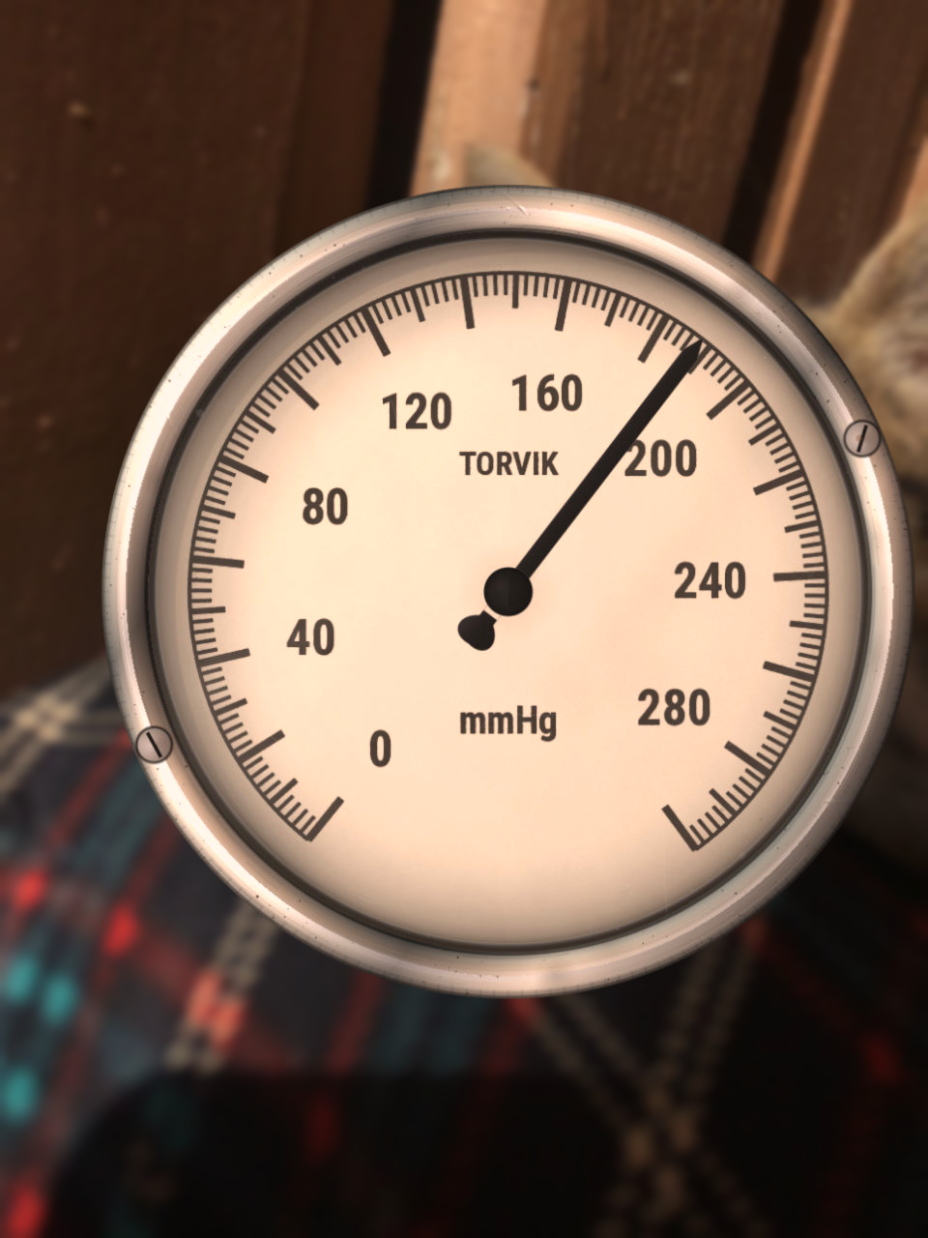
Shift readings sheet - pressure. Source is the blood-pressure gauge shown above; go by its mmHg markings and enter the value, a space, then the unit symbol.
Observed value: 188 mmHg
